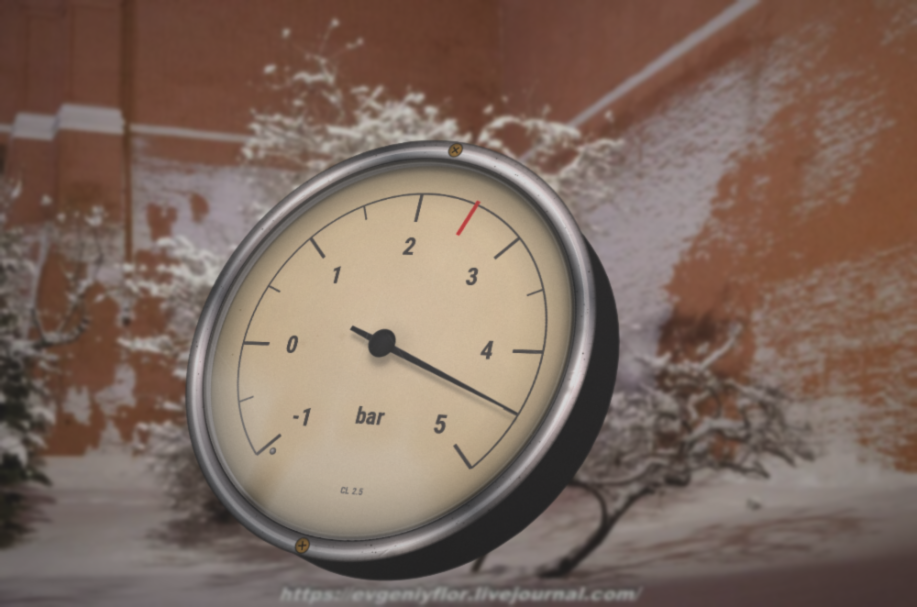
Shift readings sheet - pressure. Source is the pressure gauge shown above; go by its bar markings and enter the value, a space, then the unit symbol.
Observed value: 4.5 bar
